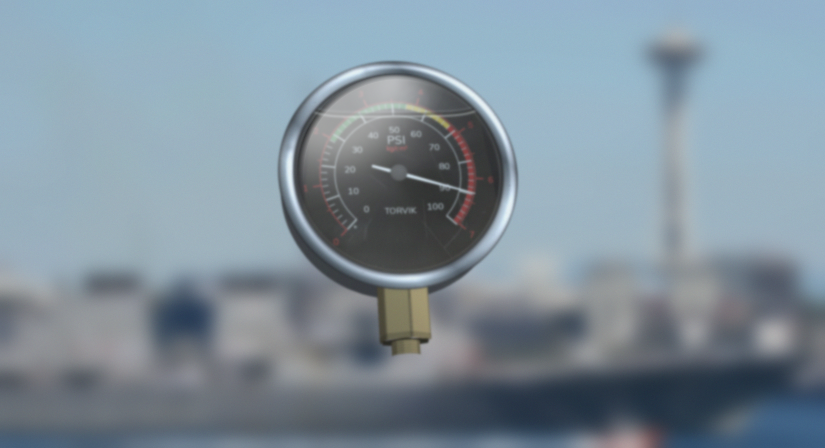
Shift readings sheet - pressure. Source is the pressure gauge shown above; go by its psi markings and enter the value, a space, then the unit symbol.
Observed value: 90 psi
